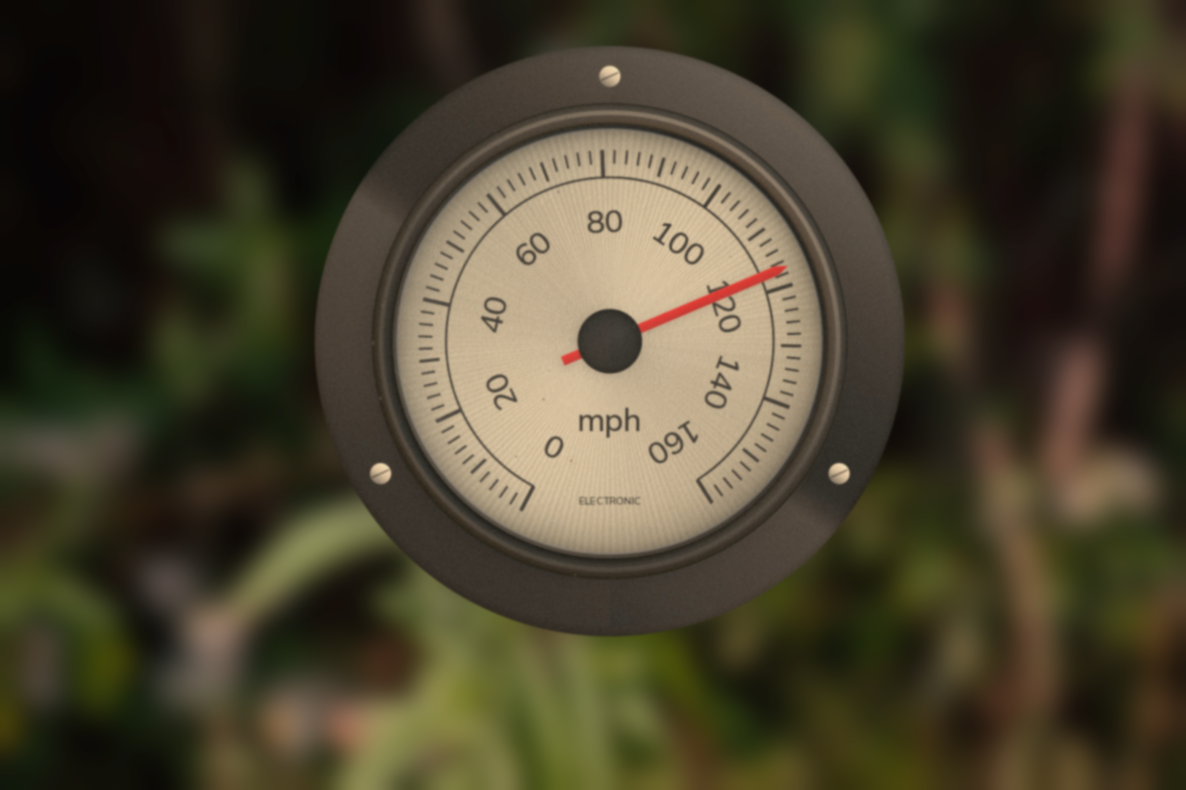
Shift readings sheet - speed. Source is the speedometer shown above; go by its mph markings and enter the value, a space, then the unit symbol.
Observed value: 117 mph
